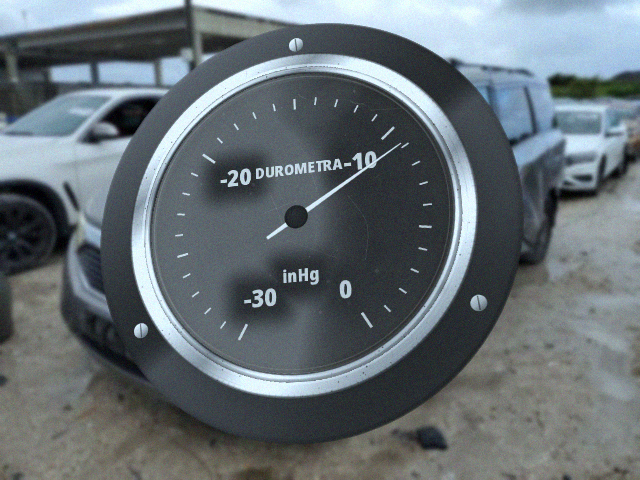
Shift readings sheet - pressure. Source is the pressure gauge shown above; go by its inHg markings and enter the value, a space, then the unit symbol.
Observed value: -9 inHg
